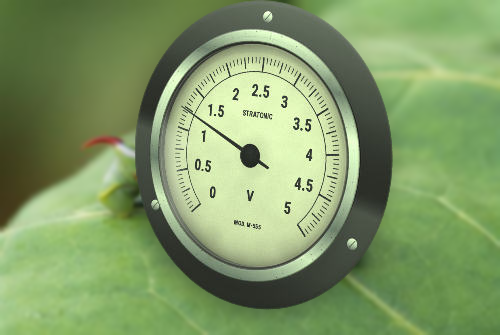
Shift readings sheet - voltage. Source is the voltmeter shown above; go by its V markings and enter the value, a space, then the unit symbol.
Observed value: 1.25 V
